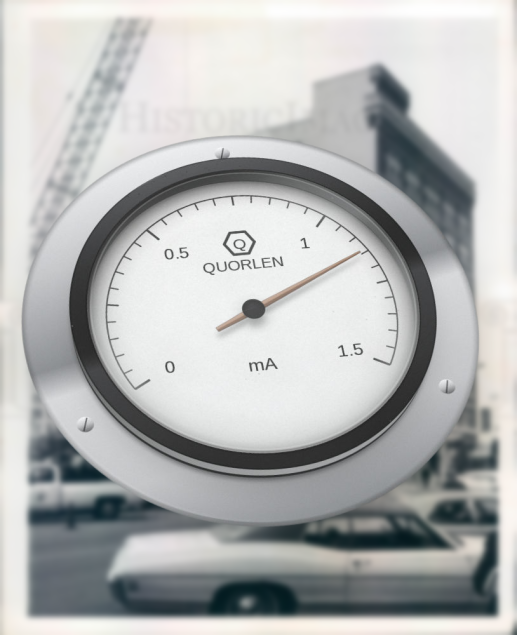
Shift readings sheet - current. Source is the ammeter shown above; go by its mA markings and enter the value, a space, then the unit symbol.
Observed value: 1.15 mA
